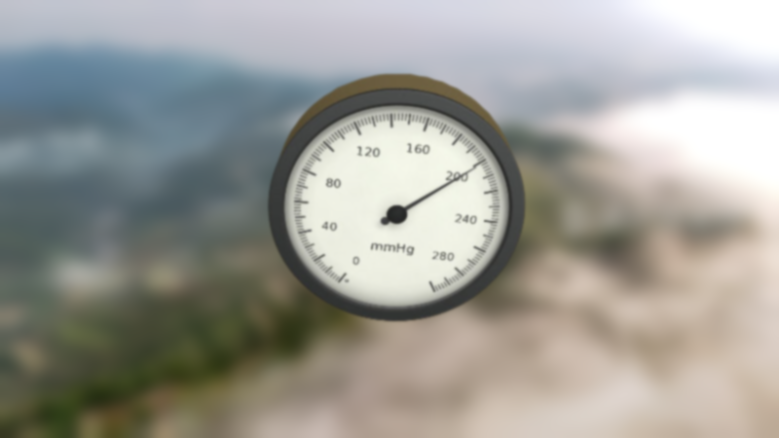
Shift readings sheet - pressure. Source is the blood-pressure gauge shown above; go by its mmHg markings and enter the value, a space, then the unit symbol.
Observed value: 200 mmHg
